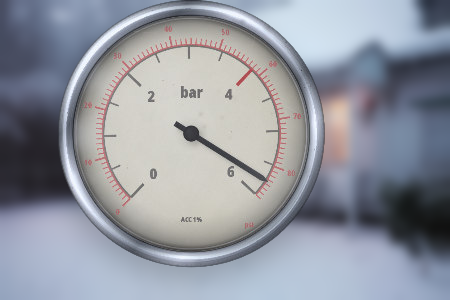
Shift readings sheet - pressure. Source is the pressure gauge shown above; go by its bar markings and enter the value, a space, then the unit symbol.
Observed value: 5.75 bar
